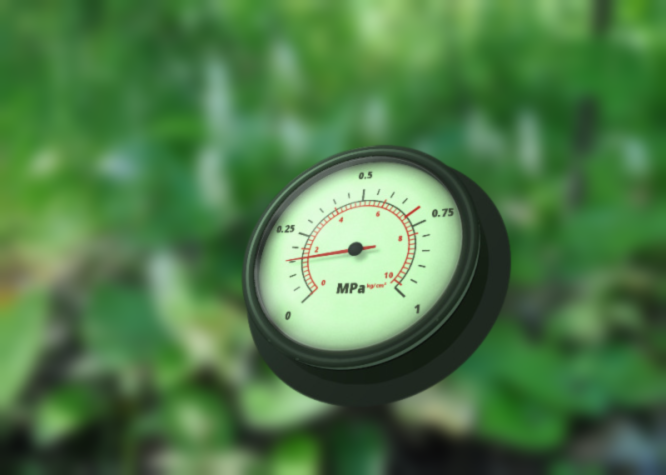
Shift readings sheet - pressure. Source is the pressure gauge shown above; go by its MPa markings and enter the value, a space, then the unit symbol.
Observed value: 0.15 MPa
